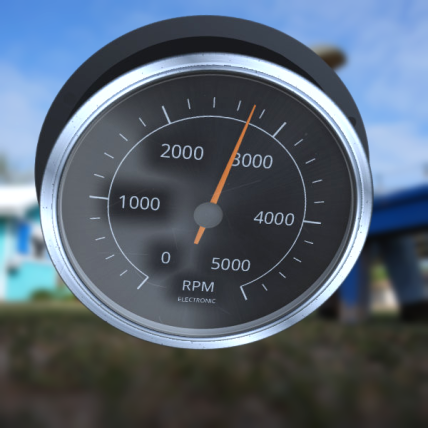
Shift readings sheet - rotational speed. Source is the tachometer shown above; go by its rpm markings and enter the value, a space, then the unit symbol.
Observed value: 2700 rpm
